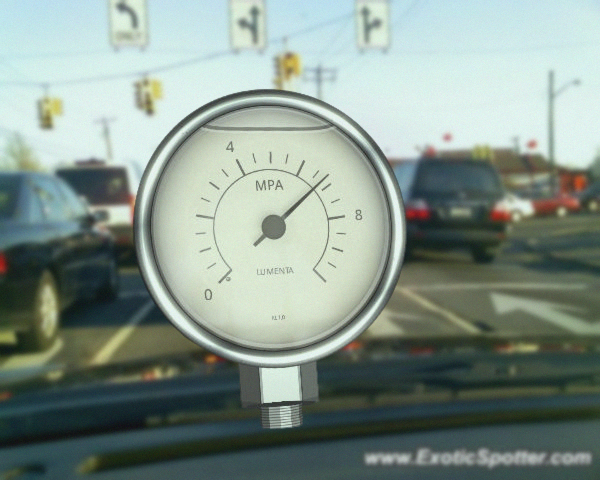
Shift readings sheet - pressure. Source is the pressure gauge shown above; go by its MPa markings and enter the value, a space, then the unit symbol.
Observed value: 6.75 MPa
